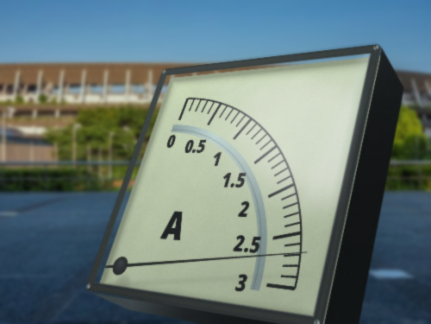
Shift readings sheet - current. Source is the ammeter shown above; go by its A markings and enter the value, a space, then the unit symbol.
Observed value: 2.7 A
